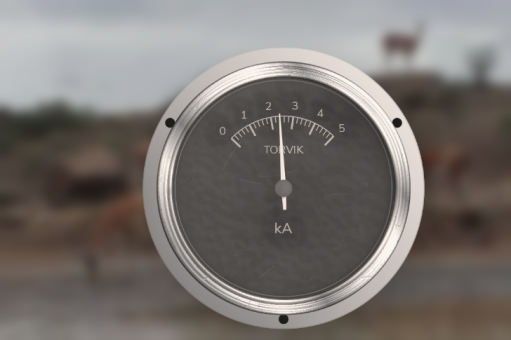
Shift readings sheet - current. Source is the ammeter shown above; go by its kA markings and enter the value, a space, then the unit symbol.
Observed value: 2.4 kA
